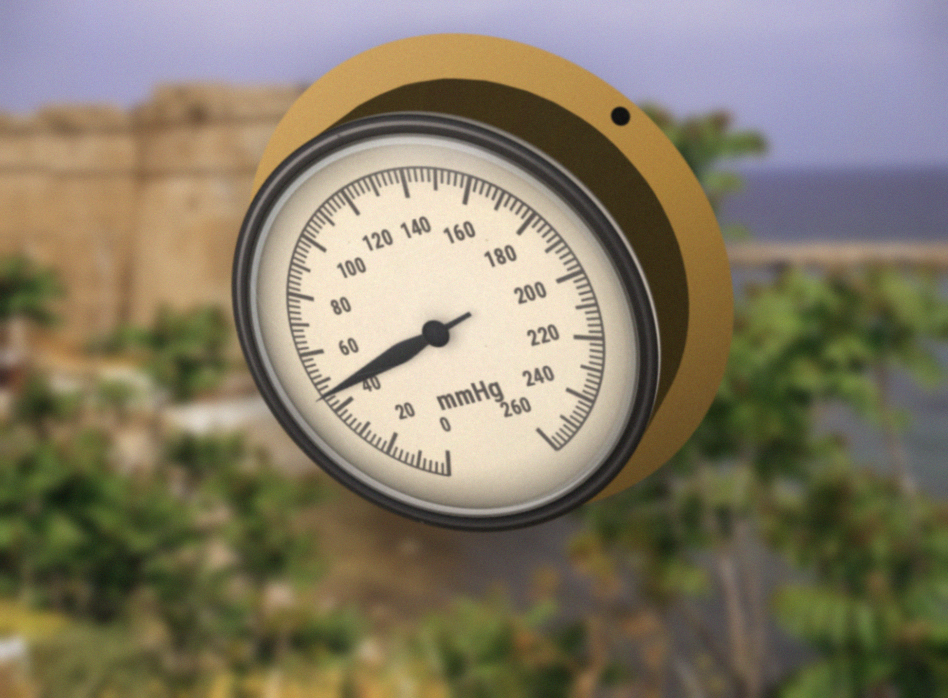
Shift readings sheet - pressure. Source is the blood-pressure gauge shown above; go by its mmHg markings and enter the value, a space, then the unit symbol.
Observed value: 46 mmHg
